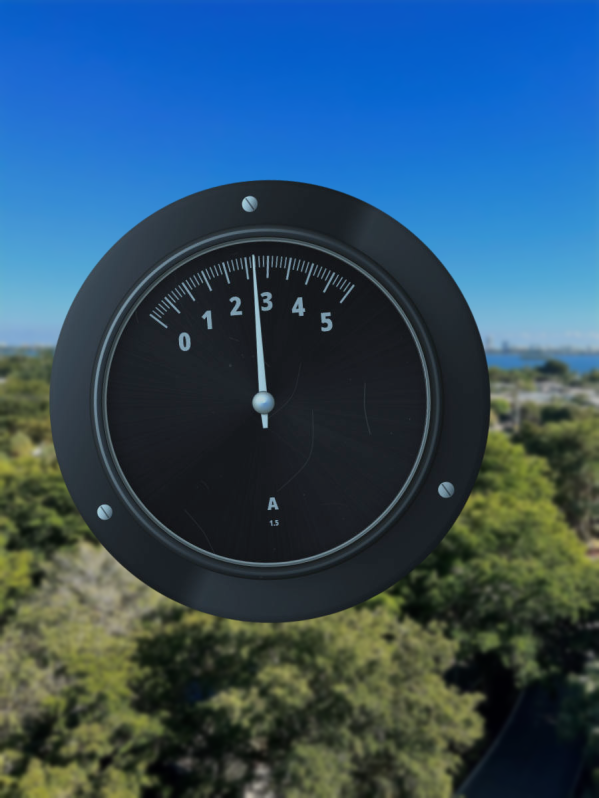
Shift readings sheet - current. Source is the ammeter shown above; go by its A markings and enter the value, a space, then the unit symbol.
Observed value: 2.7 A
